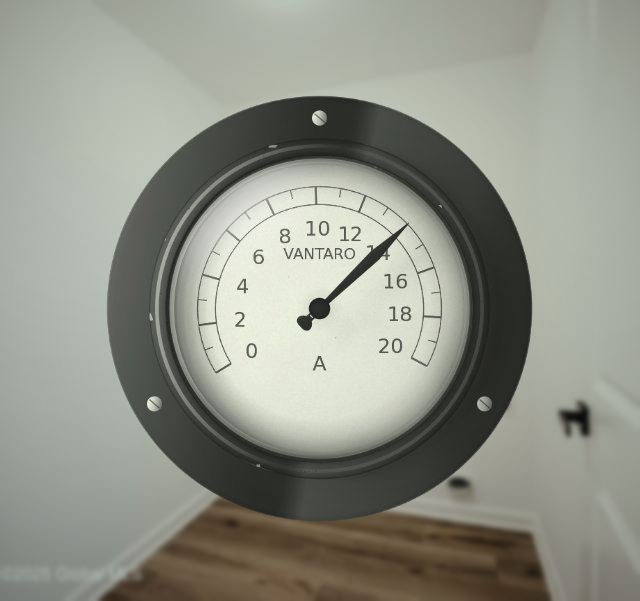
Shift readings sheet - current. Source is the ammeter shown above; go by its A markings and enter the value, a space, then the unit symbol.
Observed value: 14 A
